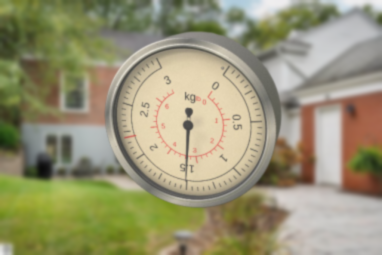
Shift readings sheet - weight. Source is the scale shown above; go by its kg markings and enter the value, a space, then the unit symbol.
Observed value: 1.5 kg
